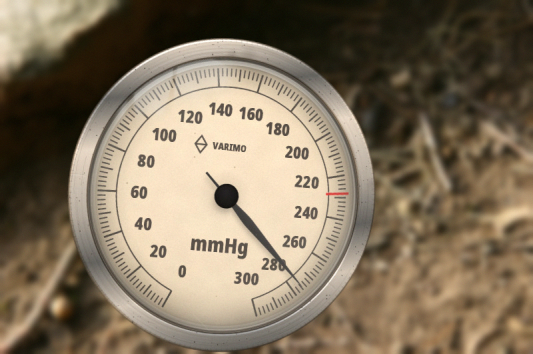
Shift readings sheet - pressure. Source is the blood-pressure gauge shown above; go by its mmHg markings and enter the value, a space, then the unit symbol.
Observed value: 276 mmHg
